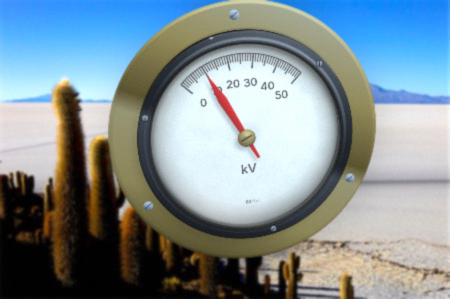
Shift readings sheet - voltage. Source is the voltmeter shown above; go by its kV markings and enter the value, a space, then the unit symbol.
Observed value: 10 kV
